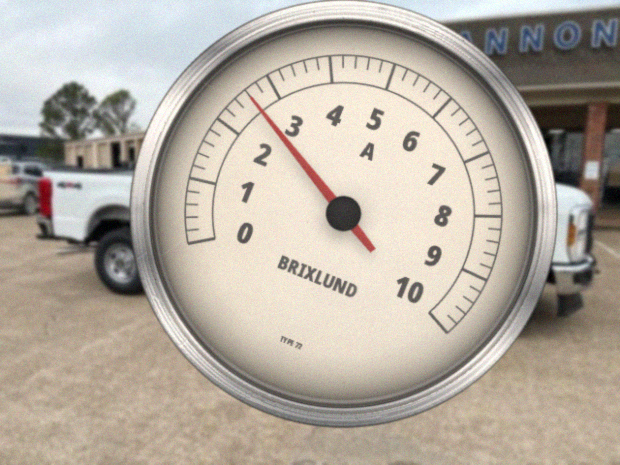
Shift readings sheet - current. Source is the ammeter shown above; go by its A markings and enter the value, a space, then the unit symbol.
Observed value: 2.6 A
